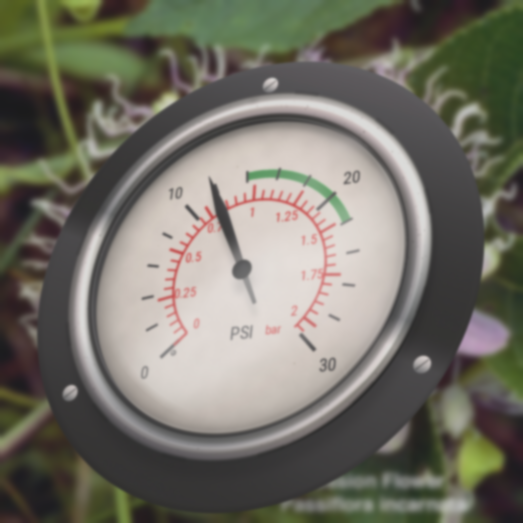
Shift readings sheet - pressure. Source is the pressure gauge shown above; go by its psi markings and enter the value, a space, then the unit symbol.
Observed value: 12 psi
